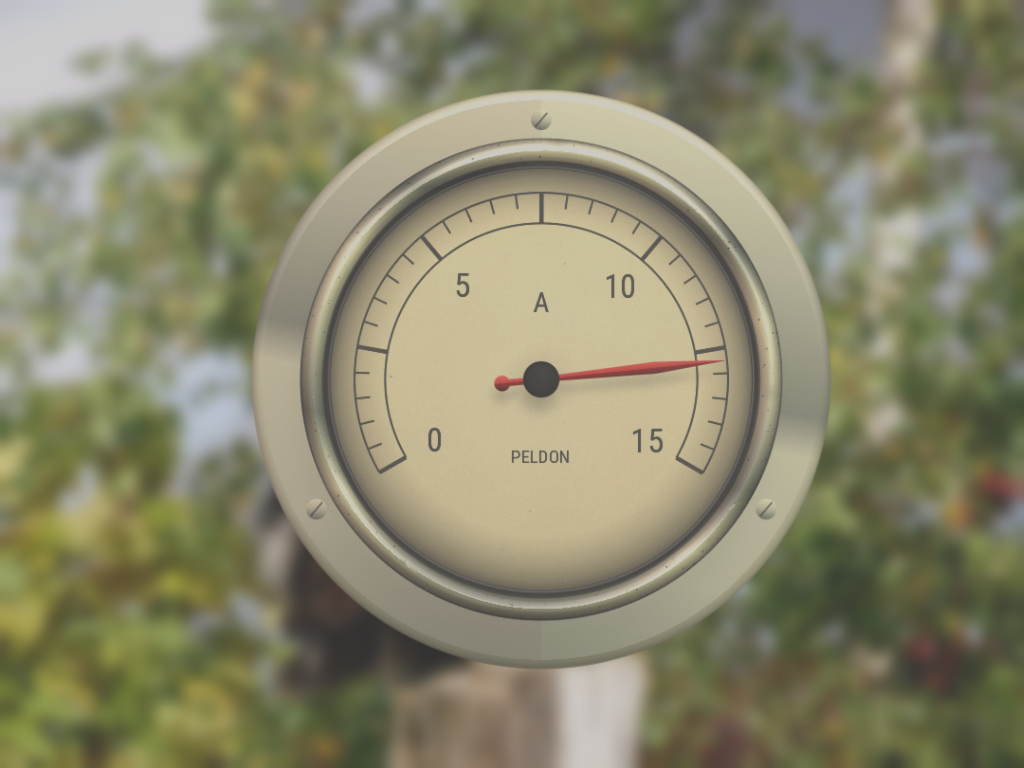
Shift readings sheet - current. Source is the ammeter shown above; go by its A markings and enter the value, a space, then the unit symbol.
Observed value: 12.75 A
